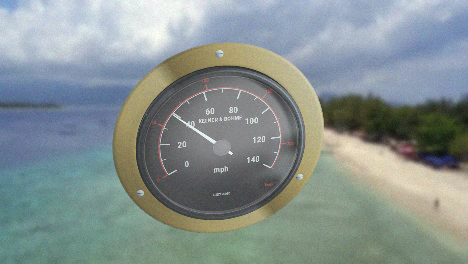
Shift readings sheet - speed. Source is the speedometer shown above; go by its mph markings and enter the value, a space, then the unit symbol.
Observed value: 40 mph
